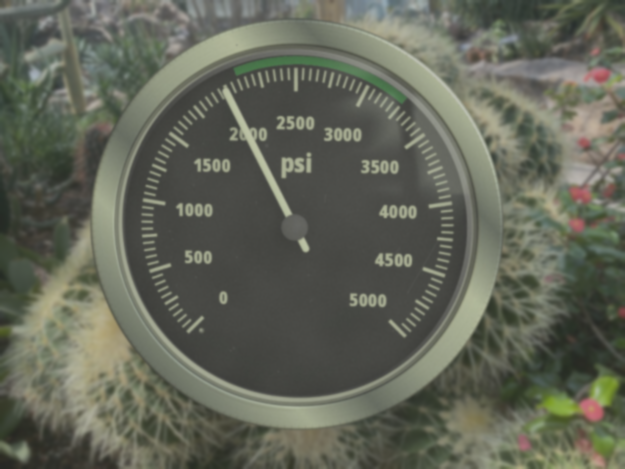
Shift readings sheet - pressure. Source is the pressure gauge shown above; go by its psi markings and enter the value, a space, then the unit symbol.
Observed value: 2000 psi
